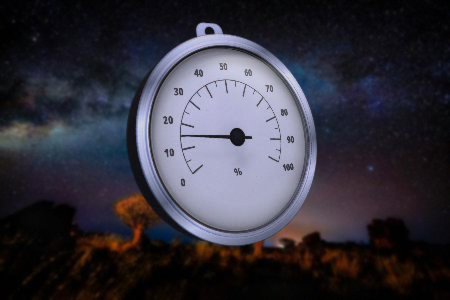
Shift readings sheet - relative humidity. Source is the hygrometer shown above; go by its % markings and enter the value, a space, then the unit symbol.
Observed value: 15 %
